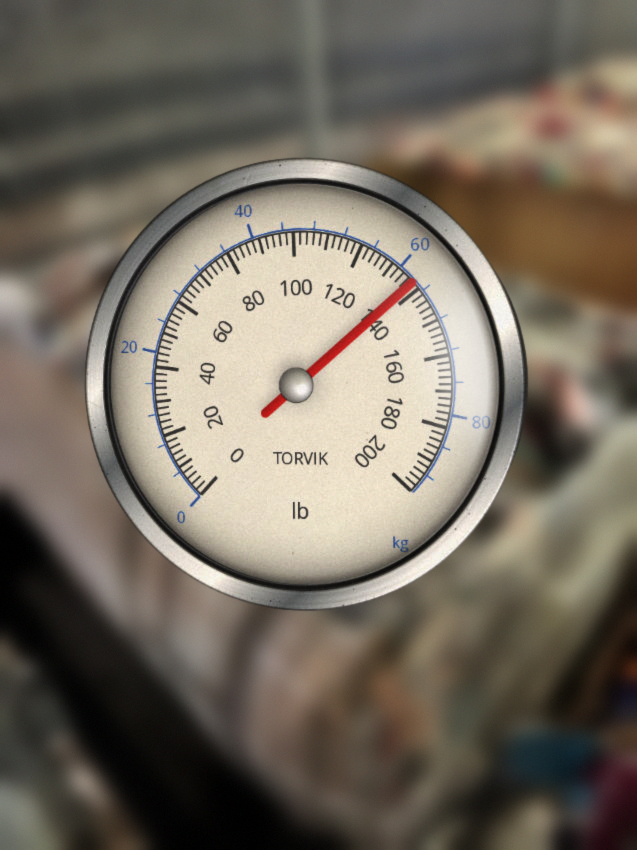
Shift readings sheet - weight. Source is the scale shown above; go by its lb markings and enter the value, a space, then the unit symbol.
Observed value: 138 lb
